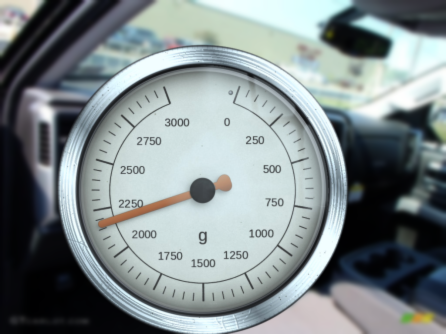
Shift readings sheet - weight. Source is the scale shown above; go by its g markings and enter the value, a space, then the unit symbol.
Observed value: 2175 g
